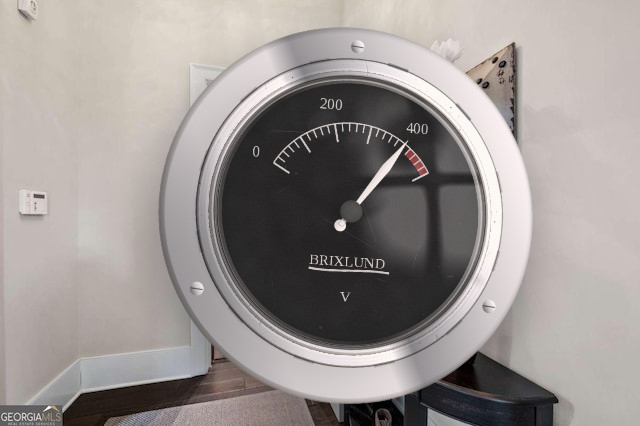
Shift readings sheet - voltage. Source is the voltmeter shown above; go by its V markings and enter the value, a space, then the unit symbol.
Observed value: 400 V
